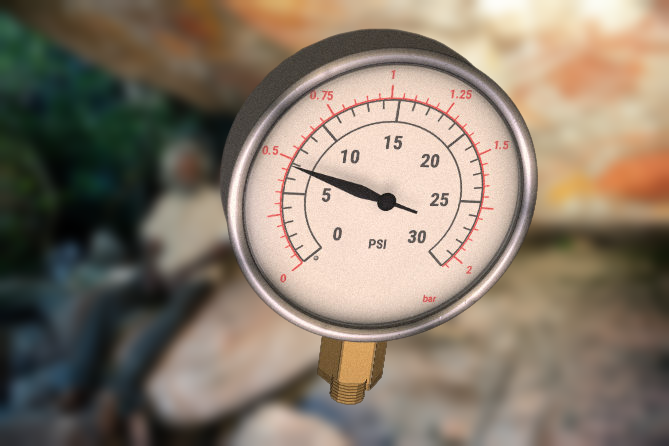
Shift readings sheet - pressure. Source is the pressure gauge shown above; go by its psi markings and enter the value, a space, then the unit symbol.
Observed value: 7 psi
